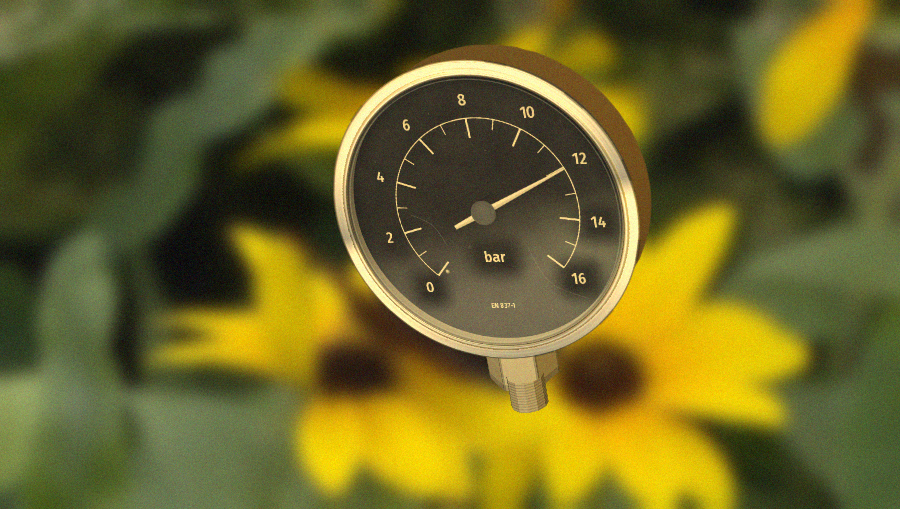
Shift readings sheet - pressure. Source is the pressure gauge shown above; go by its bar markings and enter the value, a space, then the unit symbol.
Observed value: 12 bar
